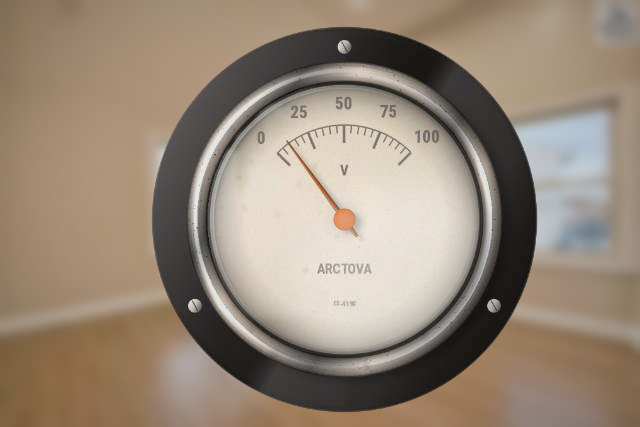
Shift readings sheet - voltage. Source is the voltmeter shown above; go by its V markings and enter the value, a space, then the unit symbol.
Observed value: 10 V
